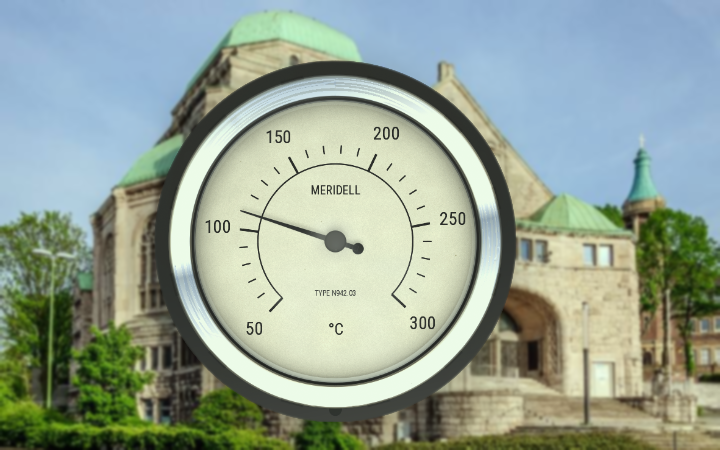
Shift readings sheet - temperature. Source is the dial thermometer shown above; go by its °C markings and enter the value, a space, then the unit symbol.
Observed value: 110 °C
